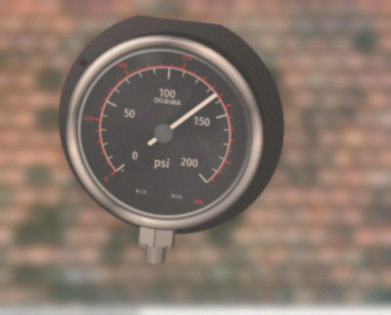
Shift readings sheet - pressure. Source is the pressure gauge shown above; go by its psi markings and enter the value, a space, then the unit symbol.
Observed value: 135 psi
